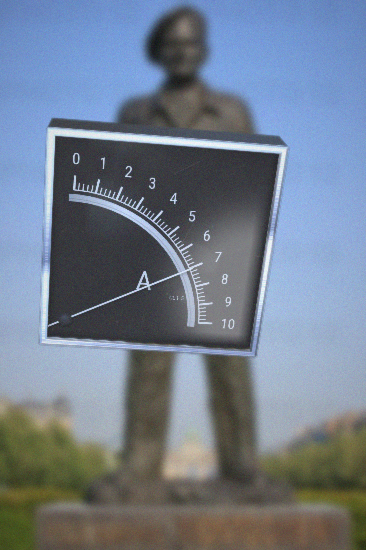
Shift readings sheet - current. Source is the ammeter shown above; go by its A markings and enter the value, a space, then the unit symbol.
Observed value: 7 A
